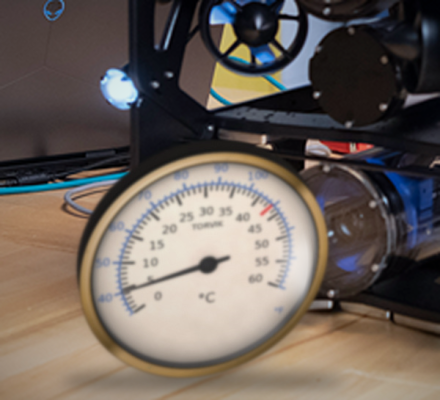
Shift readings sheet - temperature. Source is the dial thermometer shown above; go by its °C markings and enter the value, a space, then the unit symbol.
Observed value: 5 °C
